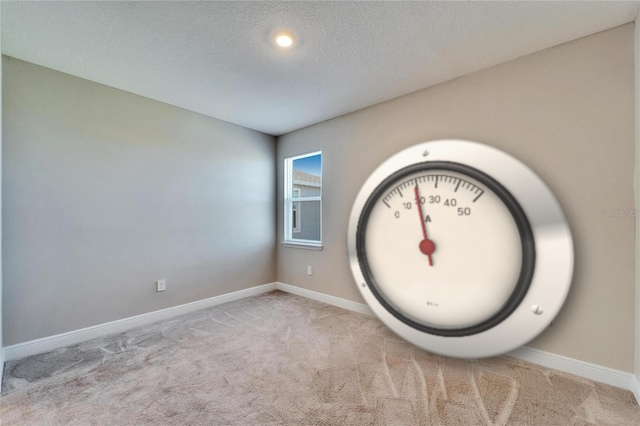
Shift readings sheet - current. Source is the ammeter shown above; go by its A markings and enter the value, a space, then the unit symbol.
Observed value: 20 A
